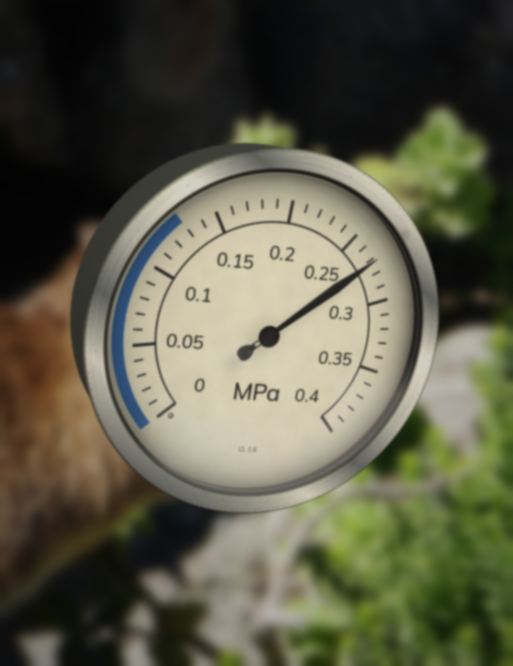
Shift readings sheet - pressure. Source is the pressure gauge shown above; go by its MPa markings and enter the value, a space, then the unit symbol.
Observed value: 0.27 MPa
